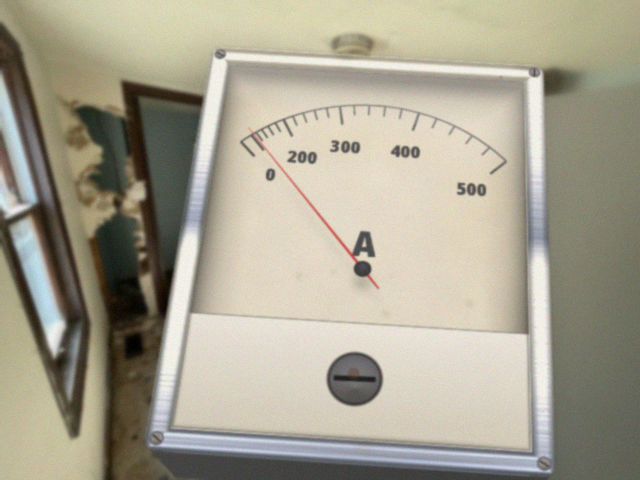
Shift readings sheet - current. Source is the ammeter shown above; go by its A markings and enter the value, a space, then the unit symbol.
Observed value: 100 A
